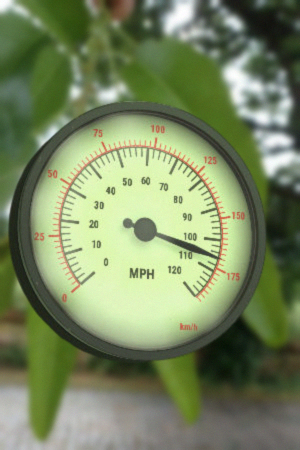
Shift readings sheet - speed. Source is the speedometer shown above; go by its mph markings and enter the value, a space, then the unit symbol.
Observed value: 106 mph
